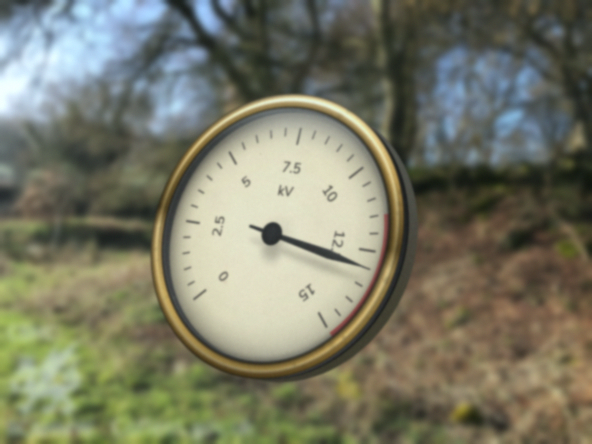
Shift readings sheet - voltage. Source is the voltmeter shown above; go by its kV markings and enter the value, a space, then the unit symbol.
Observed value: 13 kV
